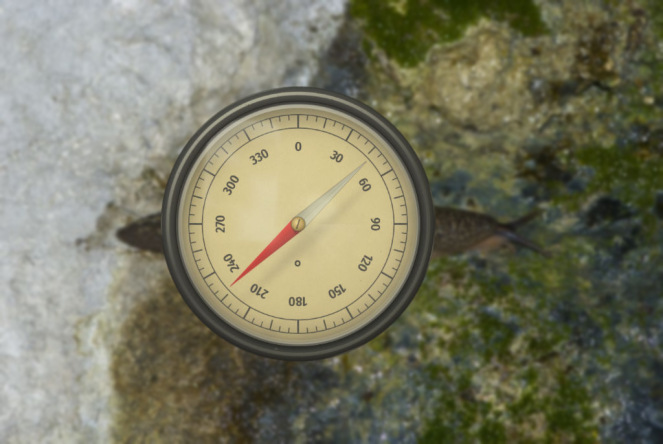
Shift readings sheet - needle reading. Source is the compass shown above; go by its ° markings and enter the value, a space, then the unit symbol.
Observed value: 227.5 °
